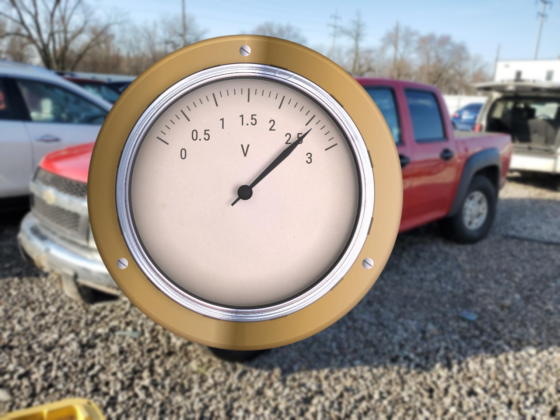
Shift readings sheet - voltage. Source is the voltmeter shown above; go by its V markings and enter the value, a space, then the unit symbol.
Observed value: 2.6 V
